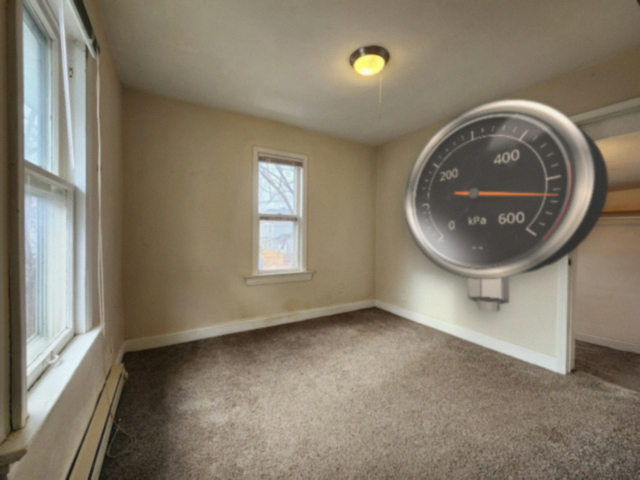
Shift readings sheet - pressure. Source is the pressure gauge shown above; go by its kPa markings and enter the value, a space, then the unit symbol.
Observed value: 530 kPa
